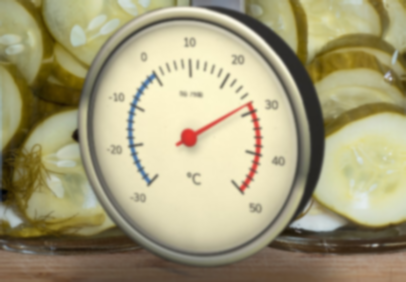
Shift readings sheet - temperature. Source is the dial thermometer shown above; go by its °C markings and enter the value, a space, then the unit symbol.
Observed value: 28 °C
